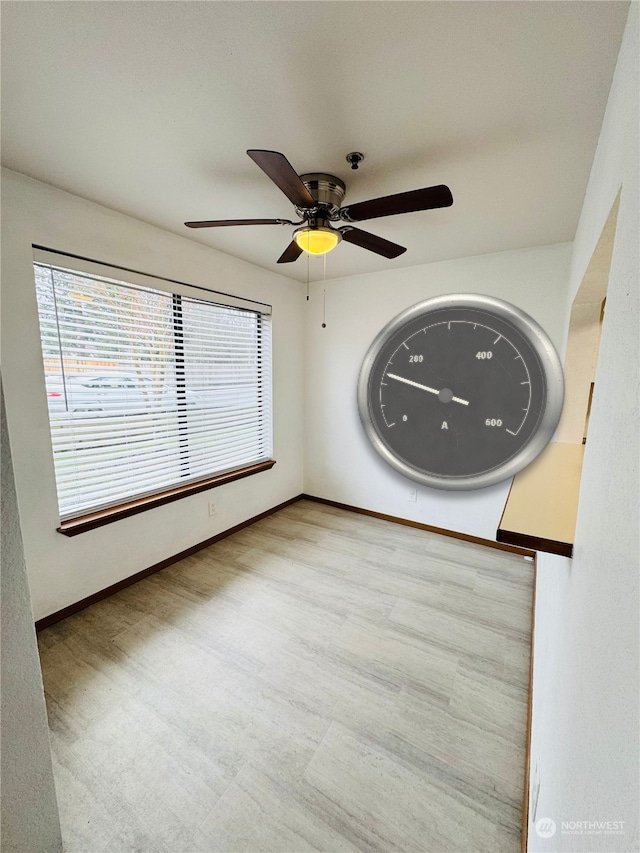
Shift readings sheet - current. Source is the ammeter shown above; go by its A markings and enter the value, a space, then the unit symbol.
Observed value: 125 A
